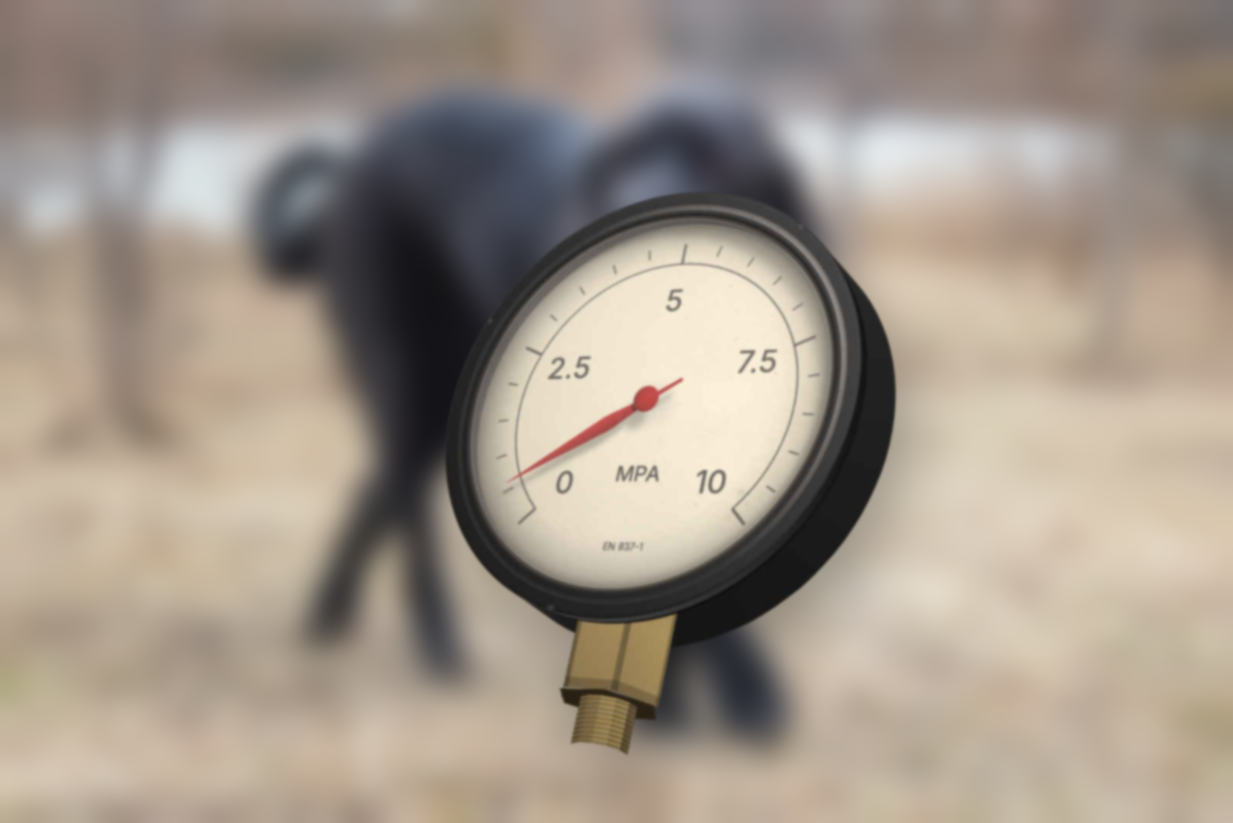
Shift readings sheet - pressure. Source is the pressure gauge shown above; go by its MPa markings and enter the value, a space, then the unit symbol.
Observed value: 0.5 MPa
